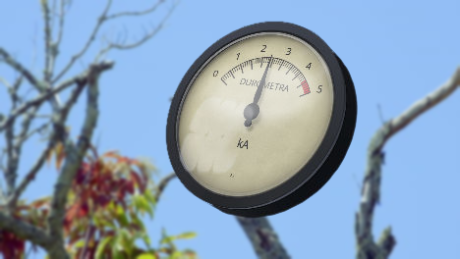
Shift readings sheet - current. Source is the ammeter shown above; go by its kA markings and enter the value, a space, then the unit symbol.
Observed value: 2.5 kA
